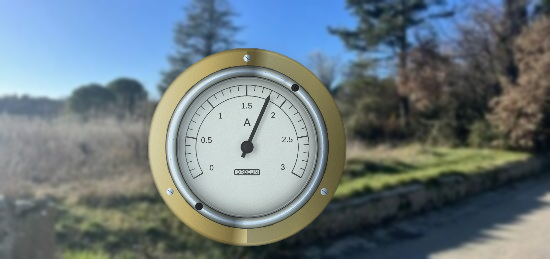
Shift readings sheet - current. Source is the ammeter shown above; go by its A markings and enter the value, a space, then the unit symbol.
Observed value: 1.8 A
